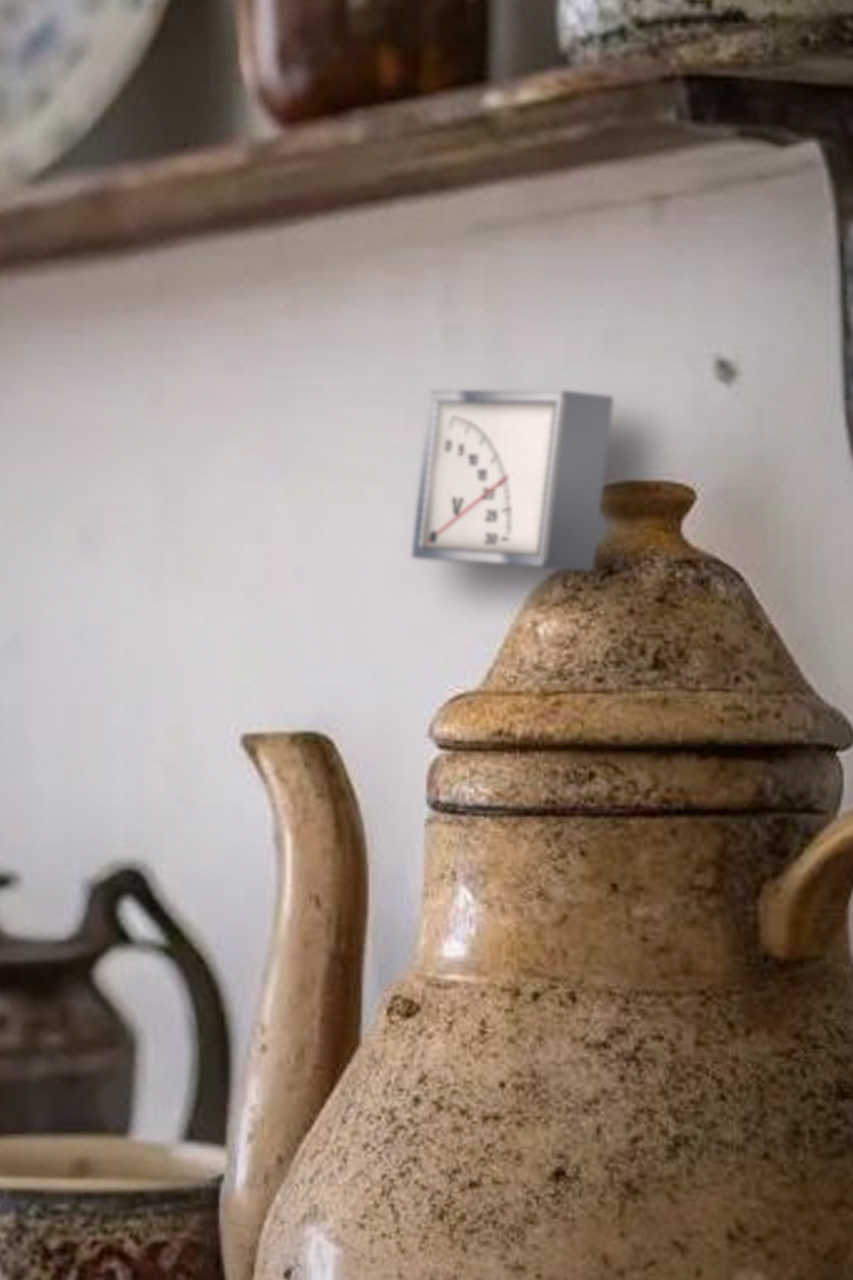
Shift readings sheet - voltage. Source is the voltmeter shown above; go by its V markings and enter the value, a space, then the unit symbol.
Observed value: 20 V
